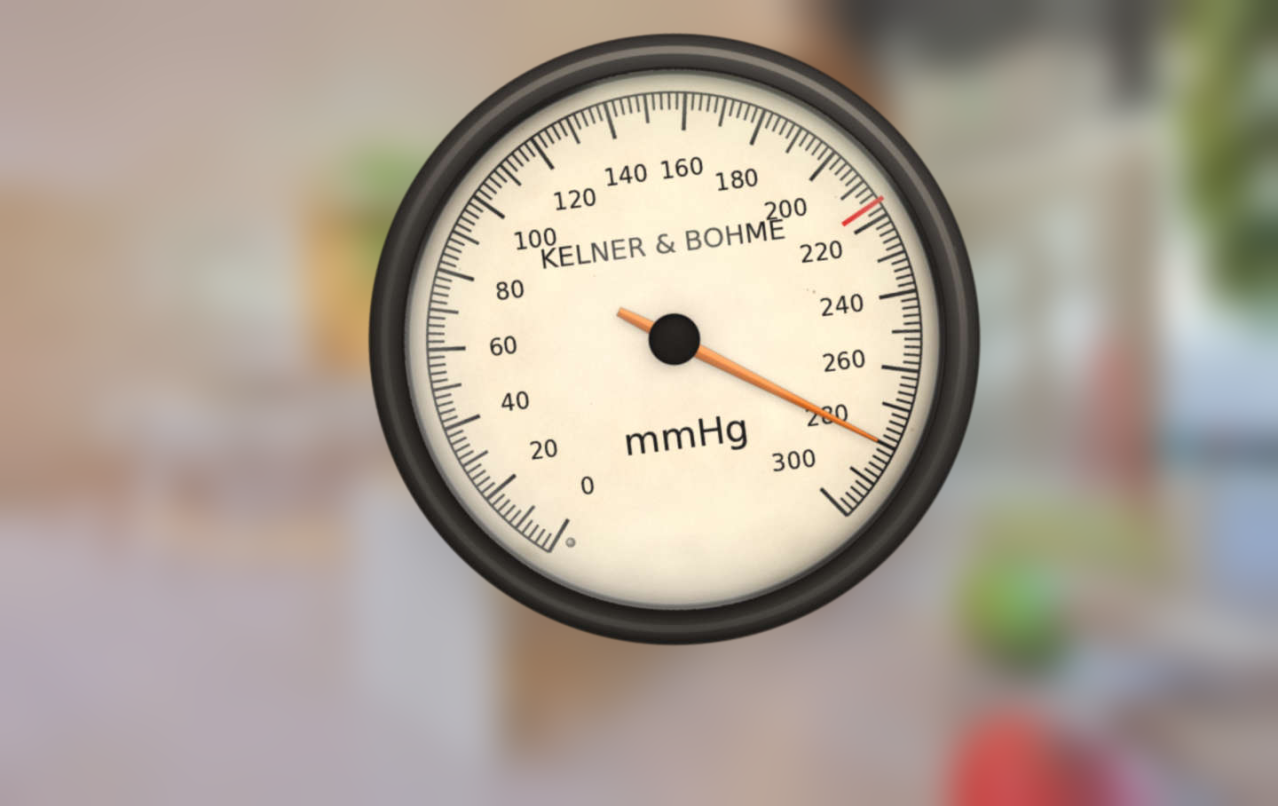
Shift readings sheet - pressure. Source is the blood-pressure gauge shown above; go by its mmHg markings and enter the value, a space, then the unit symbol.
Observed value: 280 mmHg
